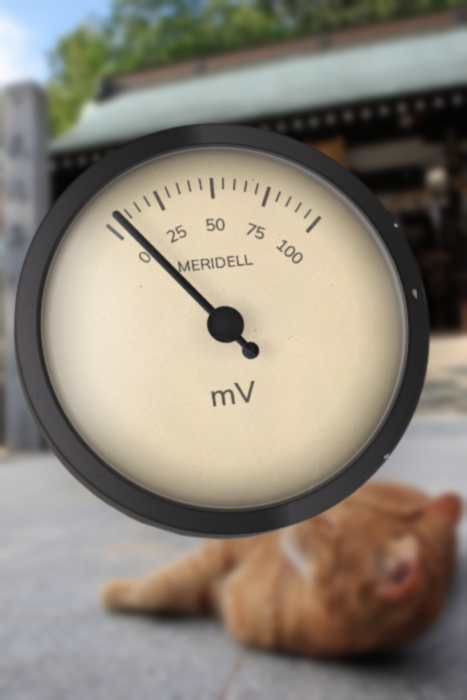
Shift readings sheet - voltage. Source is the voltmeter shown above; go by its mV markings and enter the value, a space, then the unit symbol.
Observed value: 5 mV
